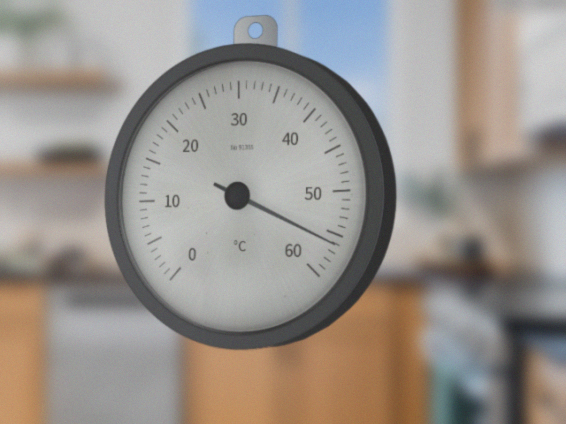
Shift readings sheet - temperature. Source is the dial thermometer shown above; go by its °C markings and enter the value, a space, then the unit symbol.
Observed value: 56 °C
